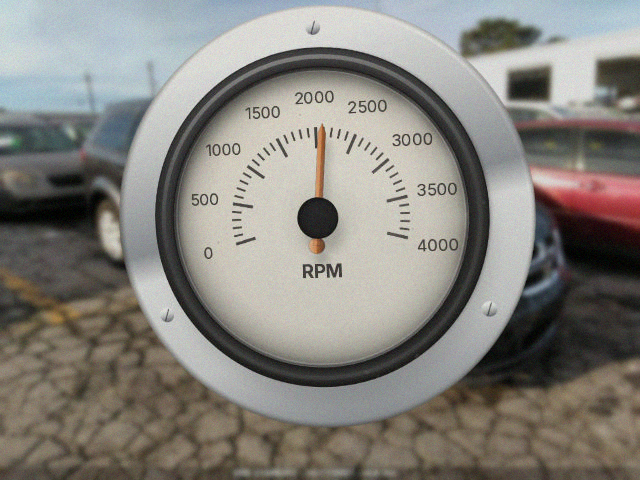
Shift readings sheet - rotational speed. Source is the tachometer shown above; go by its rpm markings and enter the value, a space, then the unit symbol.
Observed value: 2100 rpm
